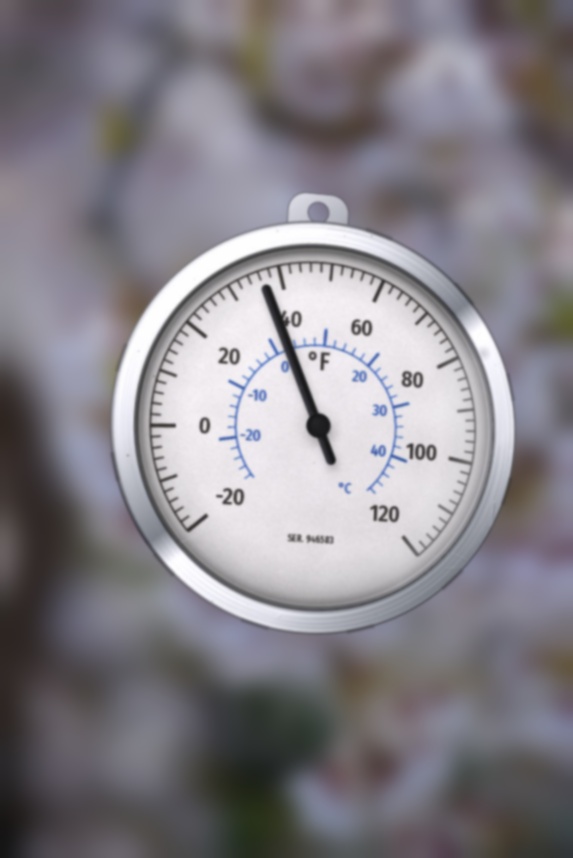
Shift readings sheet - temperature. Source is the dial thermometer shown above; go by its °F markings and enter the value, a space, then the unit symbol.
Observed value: 36 °F
